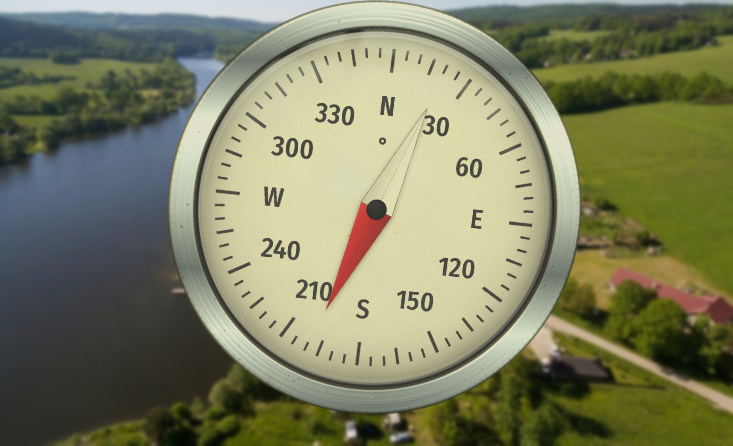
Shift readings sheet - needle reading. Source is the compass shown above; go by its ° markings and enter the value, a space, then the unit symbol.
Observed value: 200 °
